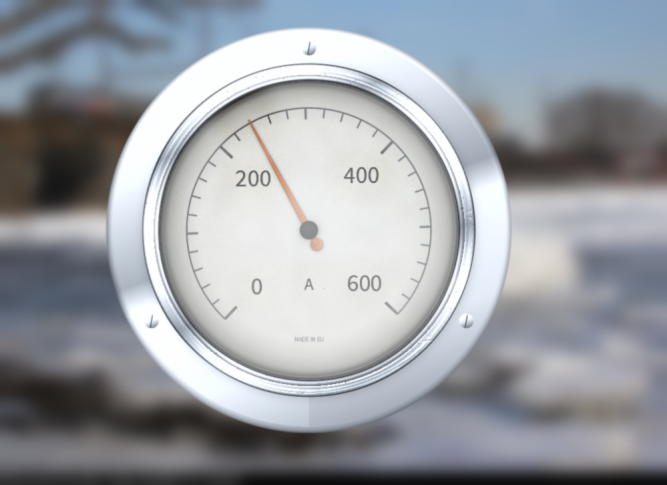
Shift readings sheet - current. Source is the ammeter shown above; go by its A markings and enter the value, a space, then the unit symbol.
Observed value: 240 A
